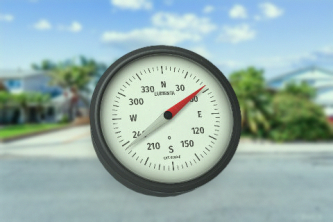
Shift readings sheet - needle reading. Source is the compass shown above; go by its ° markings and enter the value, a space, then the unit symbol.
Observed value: 55 °
